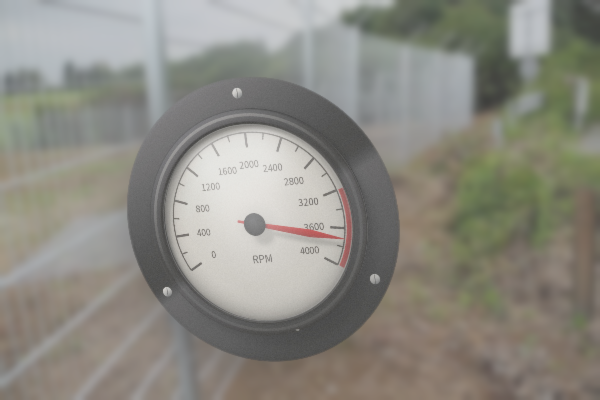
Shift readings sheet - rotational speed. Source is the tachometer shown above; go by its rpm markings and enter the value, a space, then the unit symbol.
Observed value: 3700 rpm
